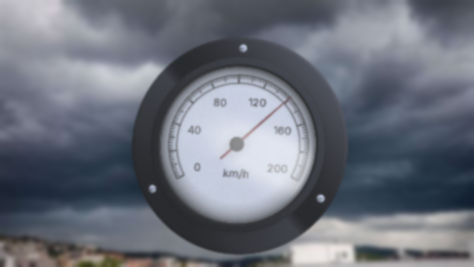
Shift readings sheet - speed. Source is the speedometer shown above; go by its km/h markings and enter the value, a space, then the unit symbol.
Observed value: 140 km/h
